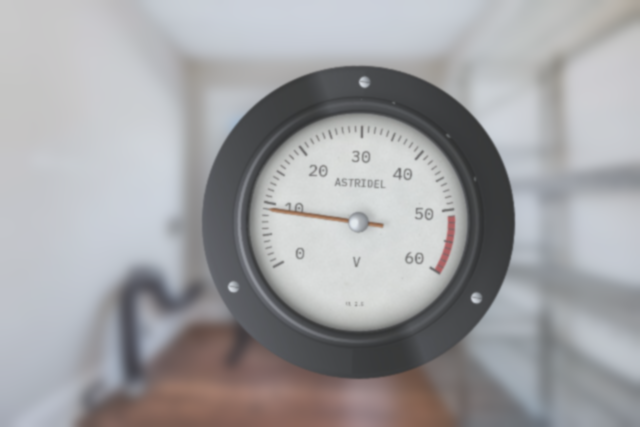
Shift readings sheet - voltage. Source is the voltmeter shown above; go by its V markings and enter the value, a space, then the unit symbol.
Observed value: 9 V
